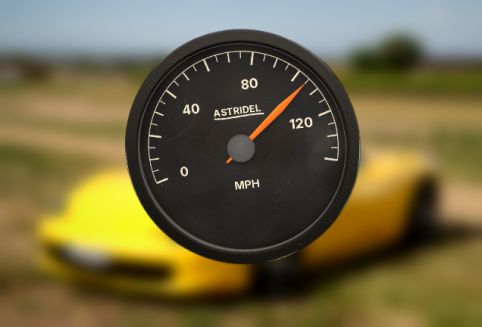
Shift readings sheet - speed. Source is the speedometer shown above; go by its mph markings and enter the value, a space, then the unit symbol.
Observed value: 105 mph
